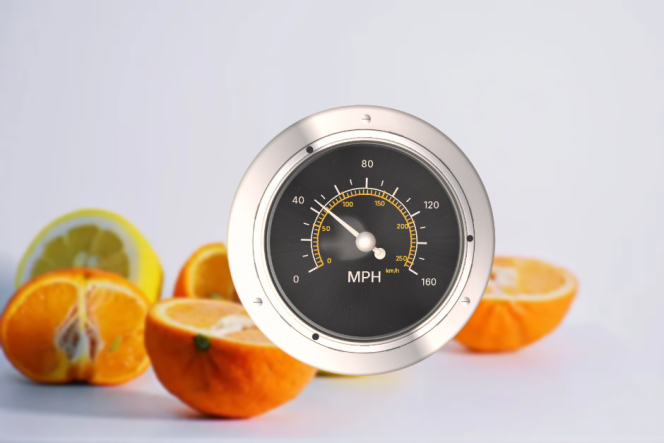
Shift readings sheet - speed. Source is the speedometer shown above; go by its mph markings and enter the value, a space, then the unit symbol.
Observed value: 45 mph
